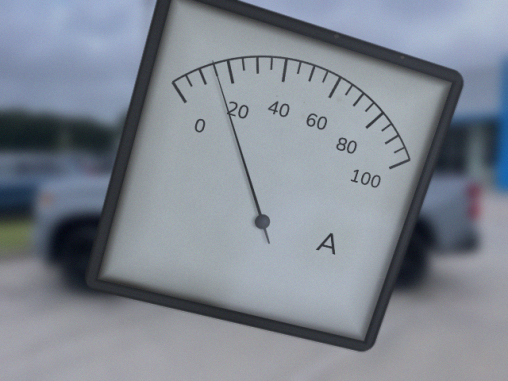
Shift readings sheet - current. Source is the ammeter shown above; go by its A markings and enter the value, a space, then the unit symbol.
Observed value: 15 A
